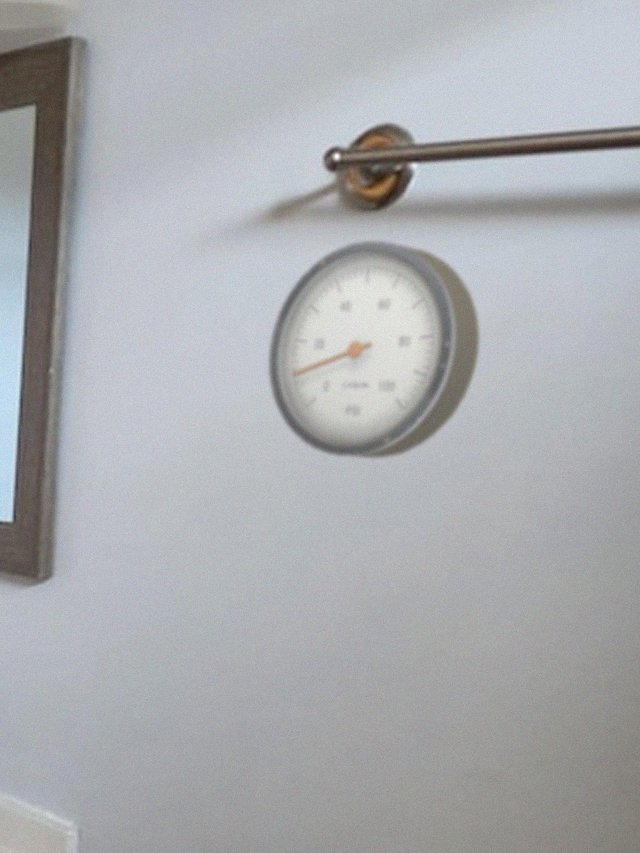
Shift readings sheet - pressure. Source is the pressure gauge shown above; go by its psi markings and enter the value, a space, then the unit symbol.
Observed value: 10 psi
